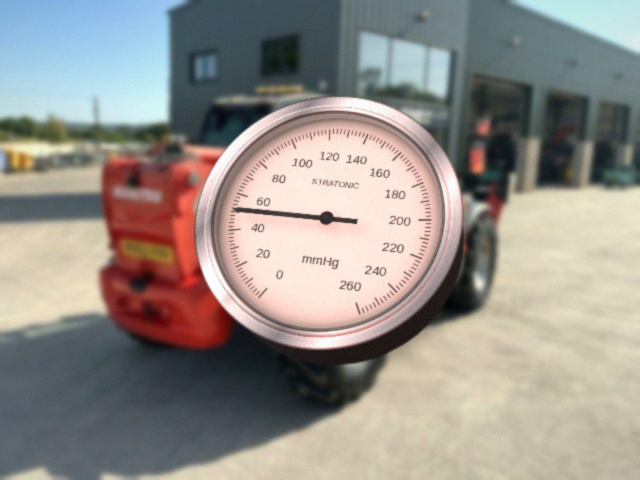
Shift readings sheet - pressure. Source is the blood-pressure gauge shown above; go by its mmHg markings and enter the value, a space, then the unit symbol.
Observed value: 50 mmHg
